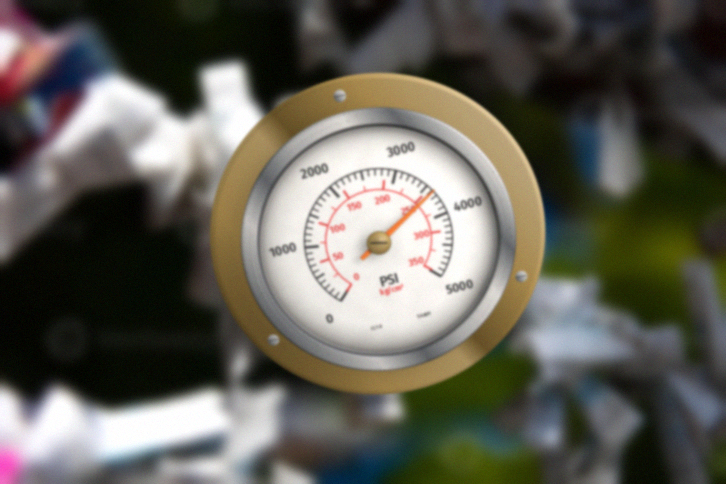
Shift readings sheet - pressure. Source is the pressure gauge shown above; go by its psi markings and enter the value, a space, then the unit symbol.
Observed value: 3600 psi
